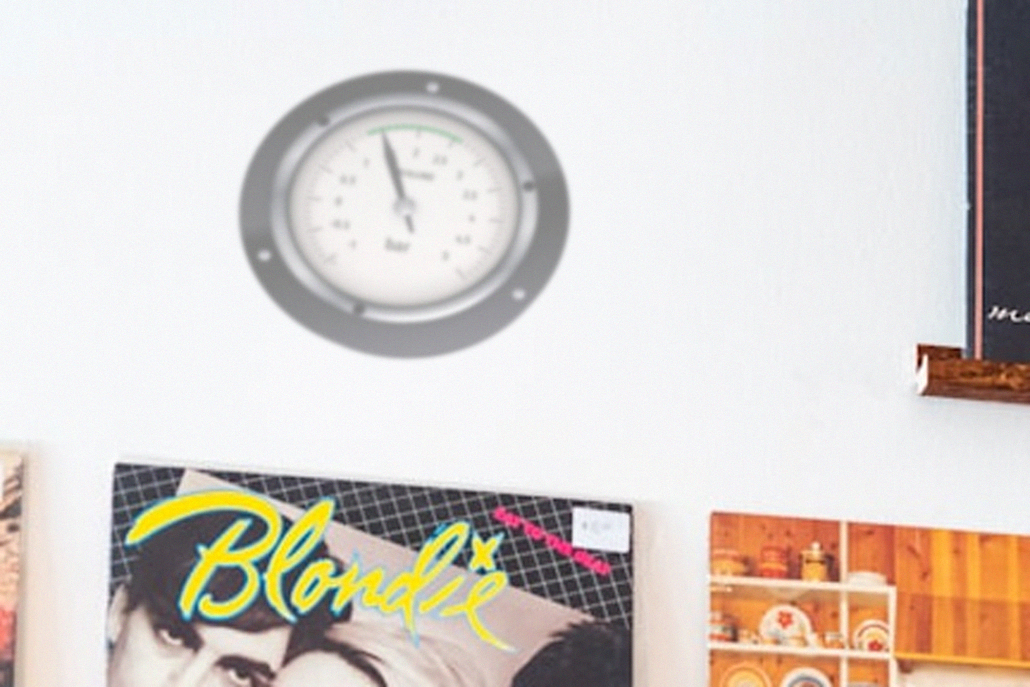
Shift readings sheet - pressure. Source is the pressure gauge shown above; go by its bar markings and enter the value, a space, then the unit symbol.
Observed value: 1.5 bar
